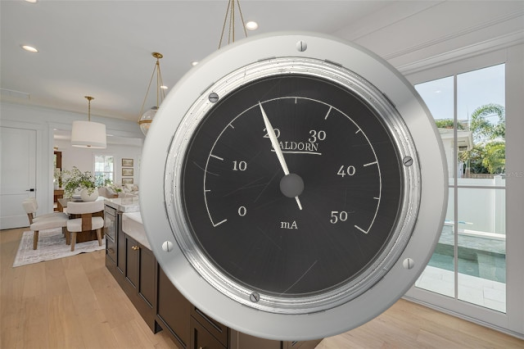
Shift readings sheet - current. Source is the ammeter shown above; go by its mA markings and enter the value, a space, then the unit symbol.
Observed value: 20 mA
